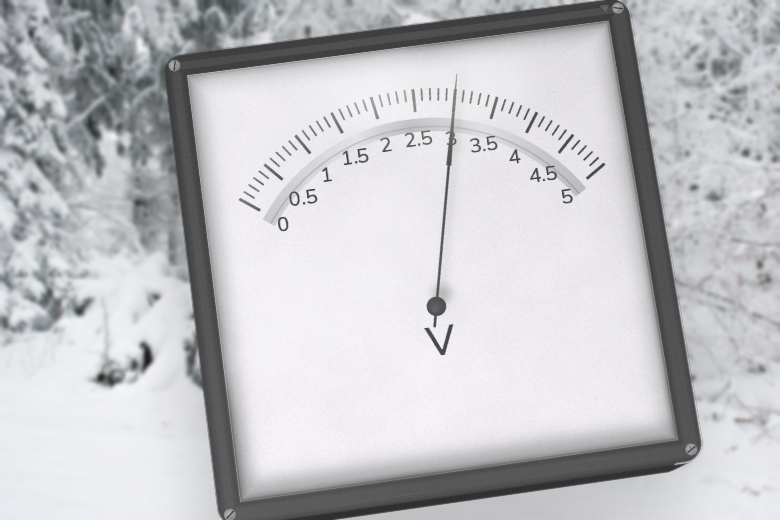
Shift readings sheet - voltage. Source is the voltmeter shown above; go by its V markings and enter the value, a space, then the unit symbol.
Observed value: 3 V
